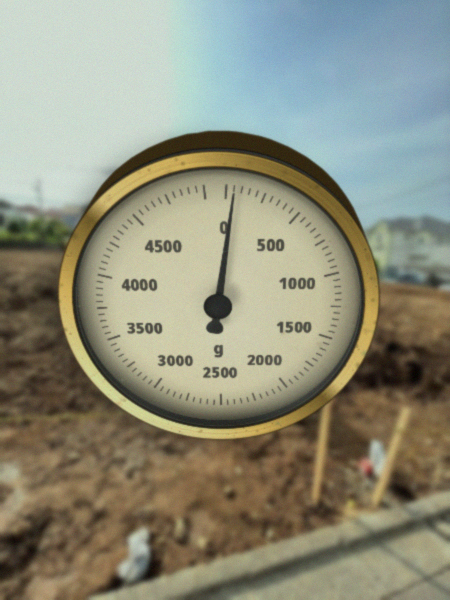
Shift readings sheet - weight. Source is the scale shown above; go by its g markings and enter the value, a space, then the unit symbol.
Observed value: 50 g
